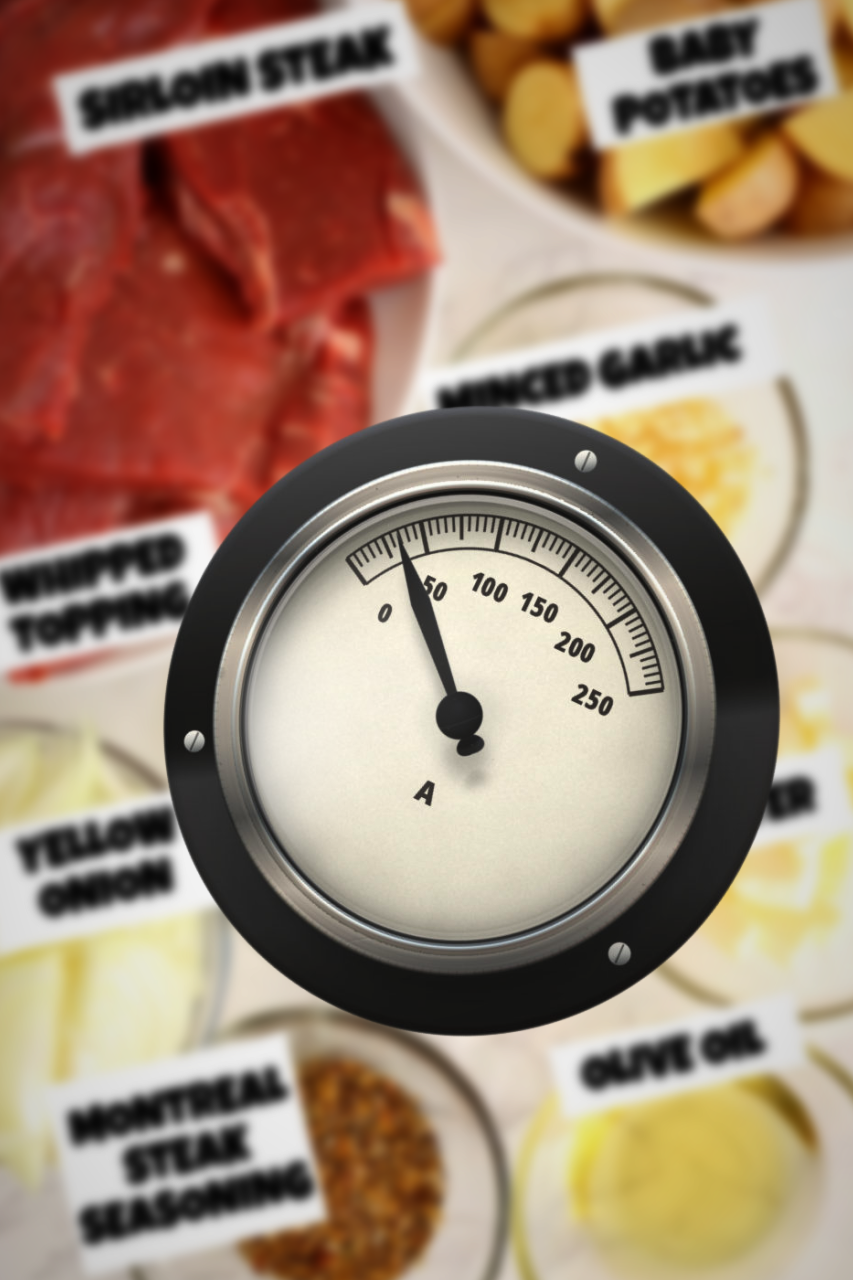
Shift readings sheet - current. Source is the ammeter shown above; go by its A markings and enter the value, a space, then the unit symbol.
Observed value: 35 A
